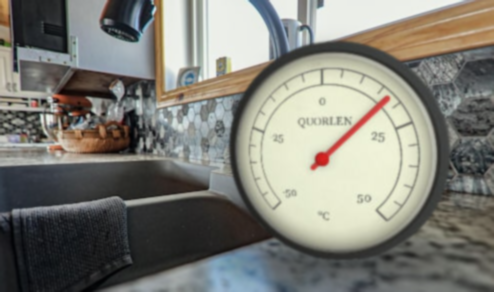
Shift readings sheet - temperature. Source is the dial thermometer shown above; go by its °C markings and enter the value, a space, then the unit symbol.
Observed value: 17.5 °C
